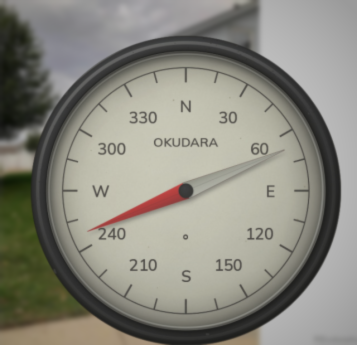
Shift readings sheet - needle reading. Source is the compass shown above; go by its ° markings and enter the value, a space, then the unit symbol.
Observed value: 247.5 °
